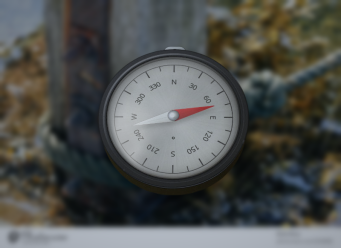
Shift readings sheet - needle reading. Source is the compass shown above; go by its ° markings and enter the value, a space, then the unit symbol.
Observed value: 75 °
